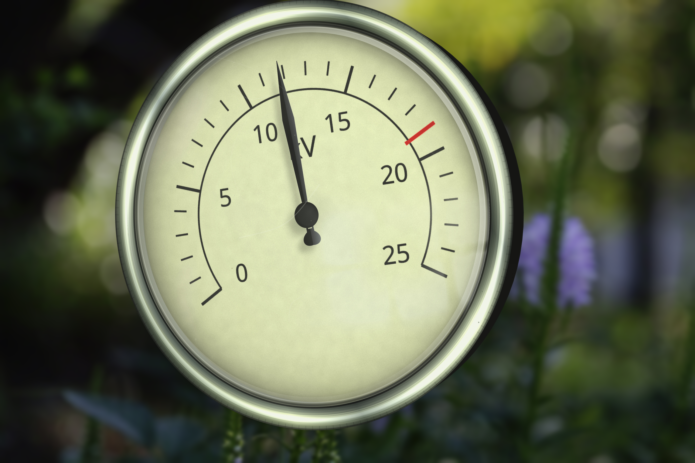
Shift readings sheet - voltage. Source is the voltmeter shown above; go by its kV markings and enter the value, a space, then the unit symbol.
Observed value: 12 kV
